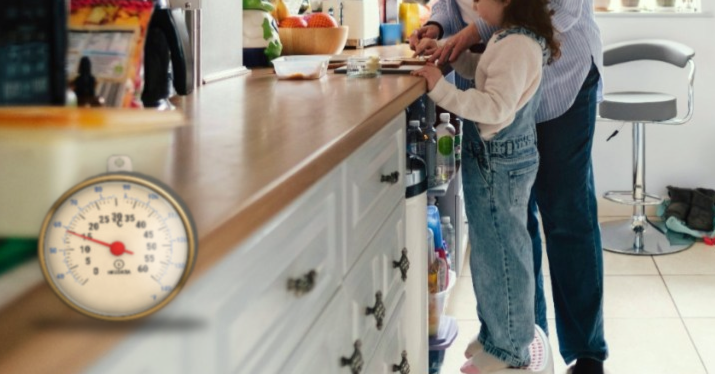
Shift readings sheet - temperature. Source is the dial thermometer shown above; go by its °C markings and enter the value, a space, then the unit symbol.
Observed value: 15 °C
